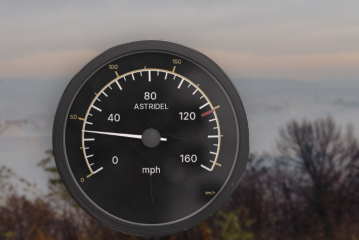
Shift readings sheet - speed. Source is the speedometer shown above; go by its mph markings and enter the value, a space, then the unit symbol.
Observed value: 25 mph
